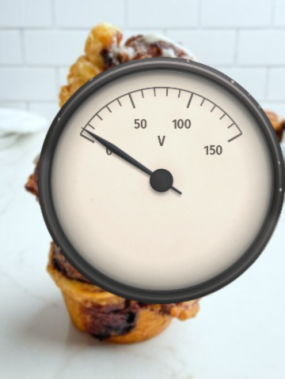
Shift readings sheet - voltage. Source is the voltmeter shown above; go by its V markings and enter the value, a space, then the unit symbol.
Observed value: 5 V
